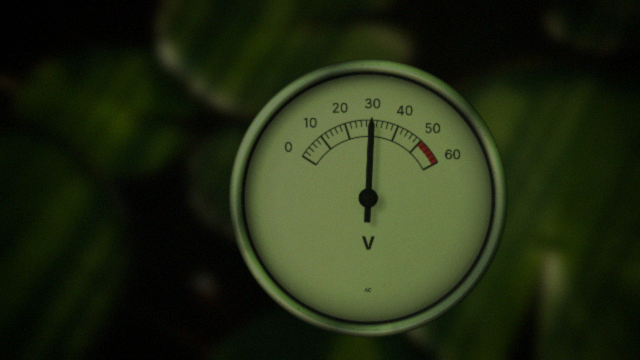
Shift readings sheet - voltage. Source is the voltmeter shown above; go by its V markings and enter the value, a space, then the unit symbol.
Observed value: 30 V
